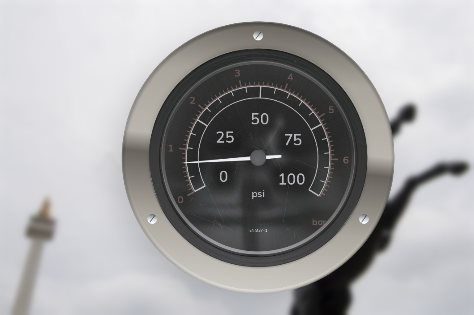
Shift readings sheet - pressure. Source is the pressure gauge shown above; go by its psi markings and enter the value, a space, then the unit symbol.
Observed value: 10 psi
